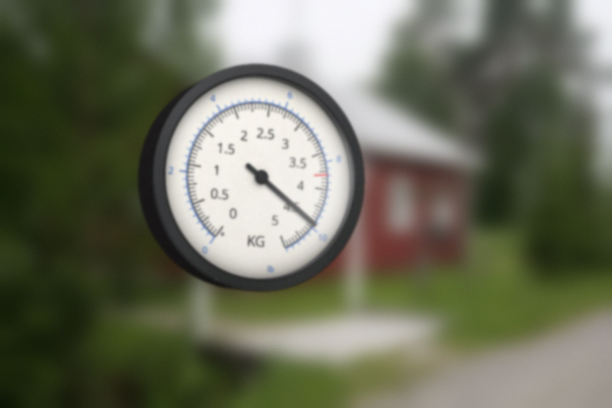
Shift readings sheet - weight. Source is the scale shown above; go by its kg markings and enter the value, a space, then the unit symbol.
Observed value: 4.5 kg
